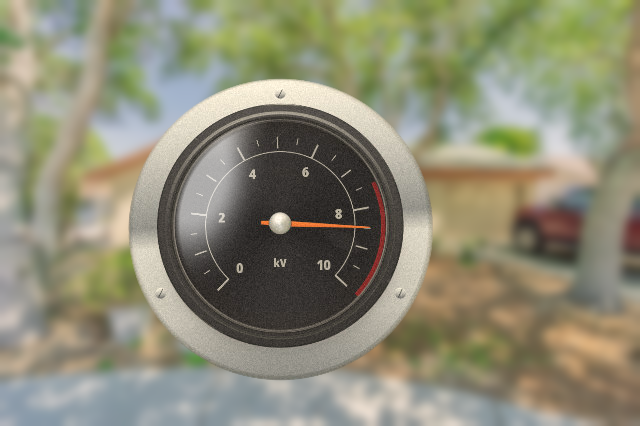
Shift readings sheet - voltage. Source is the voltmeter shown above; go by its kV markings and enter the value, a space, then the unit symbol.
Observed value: 8.5 kV
